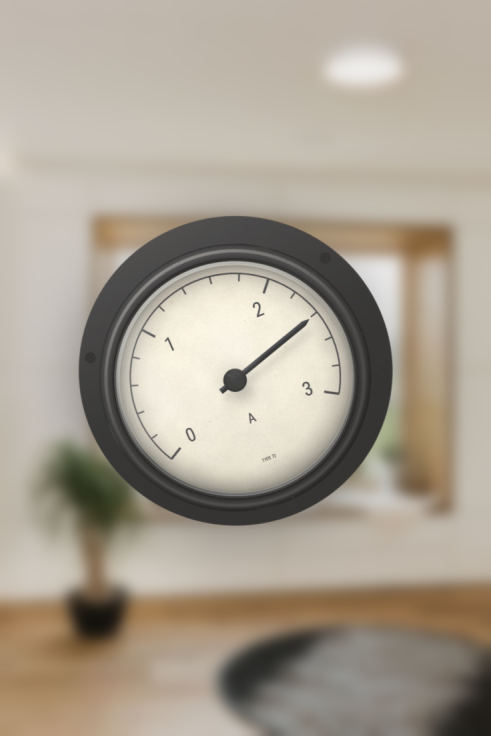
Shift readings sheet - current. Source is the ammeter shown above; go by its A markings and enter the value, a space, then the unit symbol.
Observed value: 2.4 A
